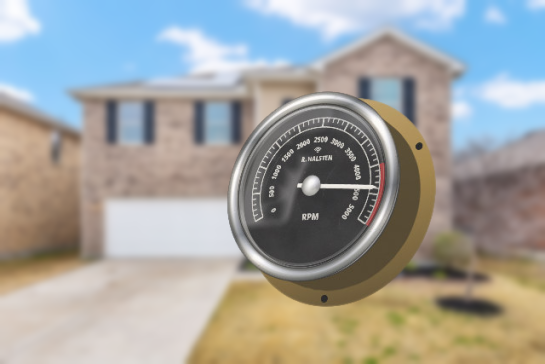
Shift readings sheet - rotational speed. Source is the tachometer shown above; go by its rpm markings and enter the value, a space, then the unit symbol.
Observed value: 4400 rpm
